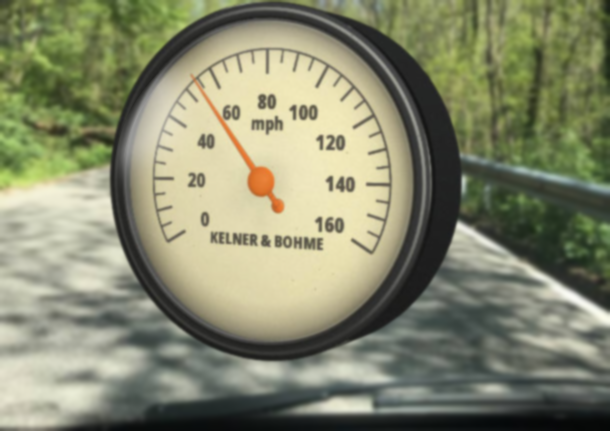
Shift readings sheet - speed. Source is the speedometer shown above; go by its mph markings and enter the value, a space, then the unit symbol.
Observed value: 55 mph
